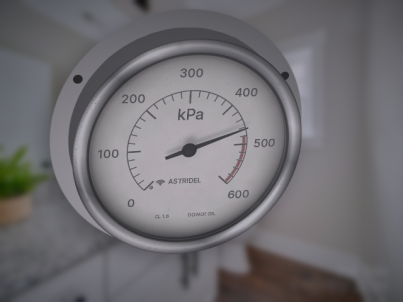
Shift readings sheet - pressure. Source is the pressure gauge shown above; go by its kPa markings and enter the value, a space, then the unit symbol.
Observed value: 460 kPa
